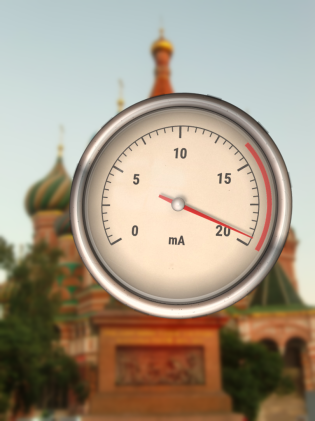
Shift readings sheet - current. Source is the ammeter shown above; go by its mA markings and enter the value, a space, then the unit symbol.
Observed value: 19.5 mA
